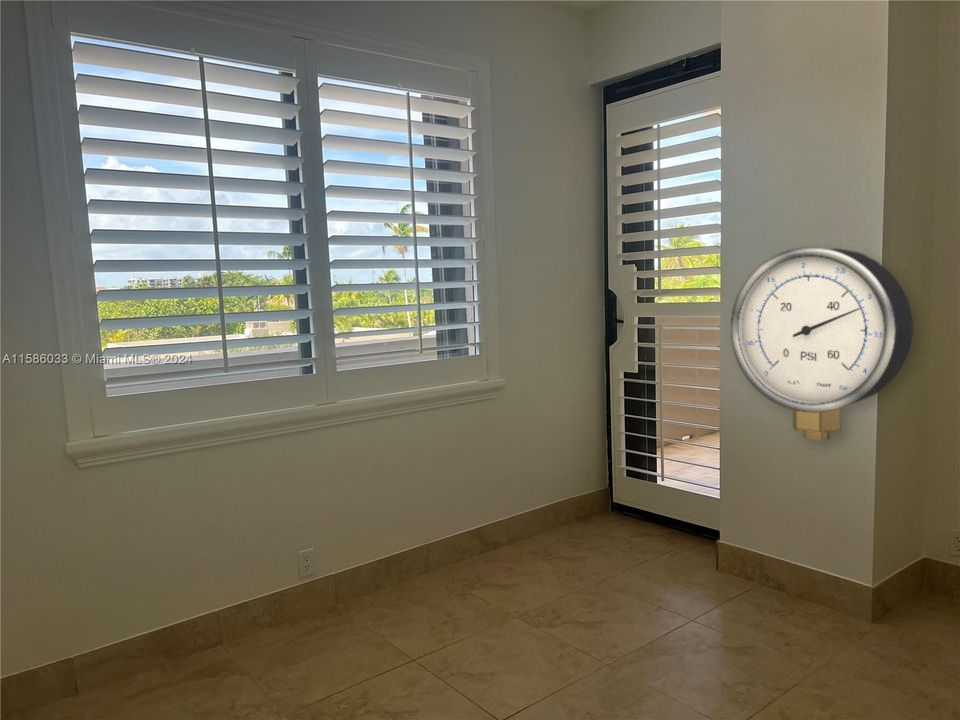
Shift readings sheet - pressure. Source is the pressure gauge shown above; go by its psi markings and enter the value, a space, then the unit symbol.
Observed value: 45 psi
